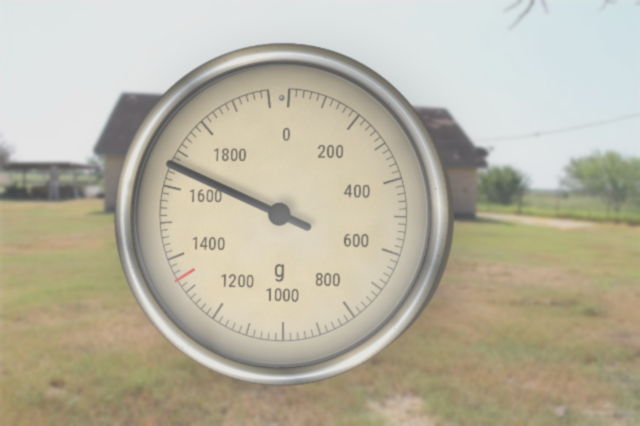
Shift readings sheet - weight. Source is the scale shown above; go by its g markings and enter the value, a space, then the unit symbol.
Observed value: 1660 g
